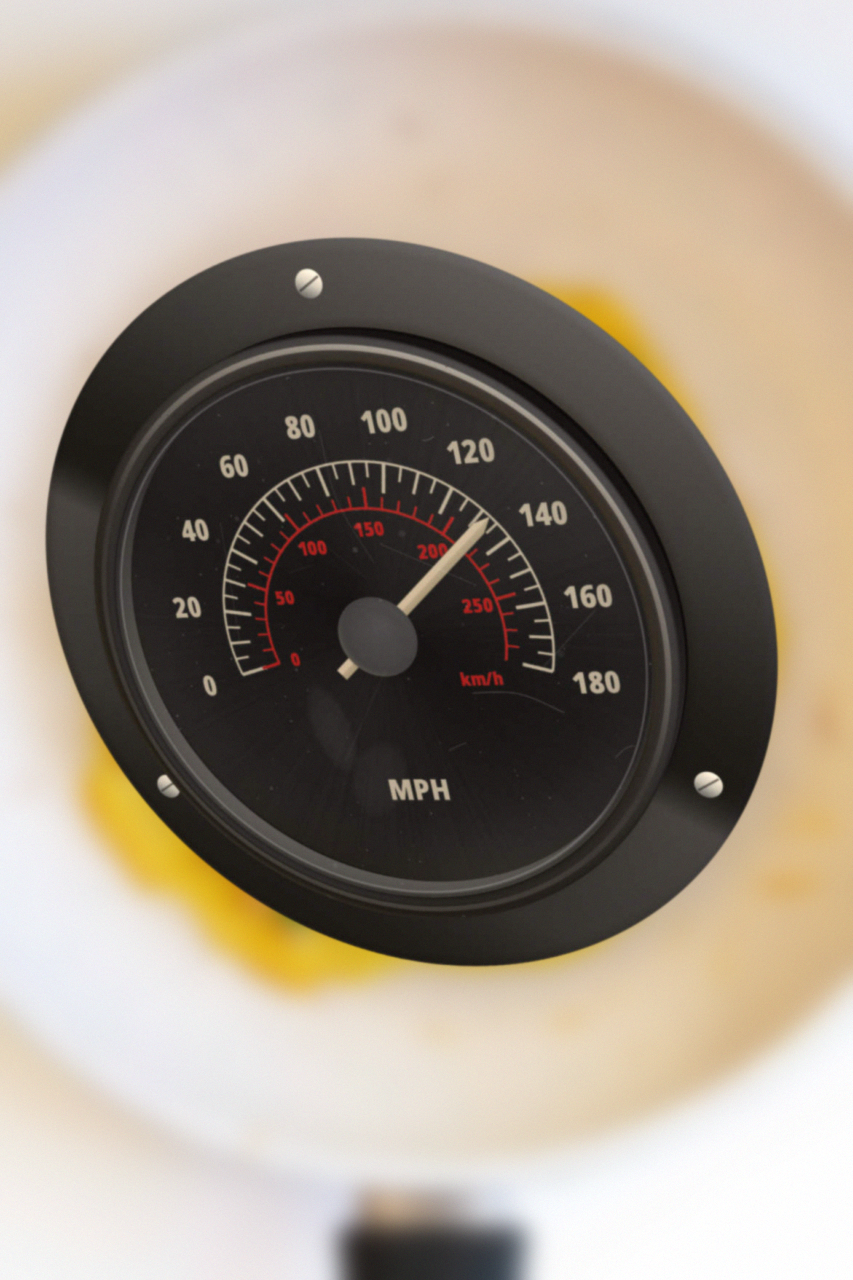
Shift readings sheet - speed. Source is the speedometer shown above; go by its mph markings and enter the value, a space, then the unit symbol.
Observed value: 132.5 mph
